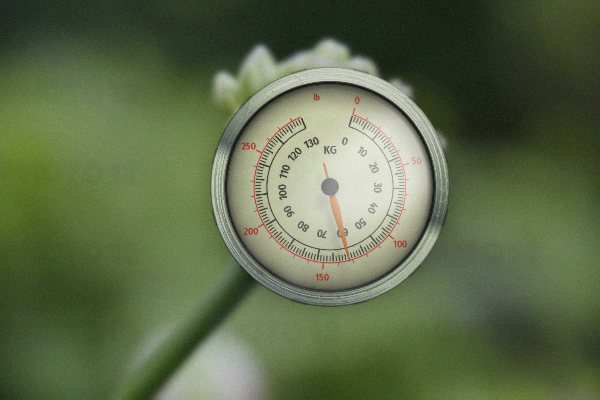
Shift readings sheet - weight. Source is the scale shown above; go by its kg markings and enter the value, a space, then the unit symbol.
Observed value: 60 kg
